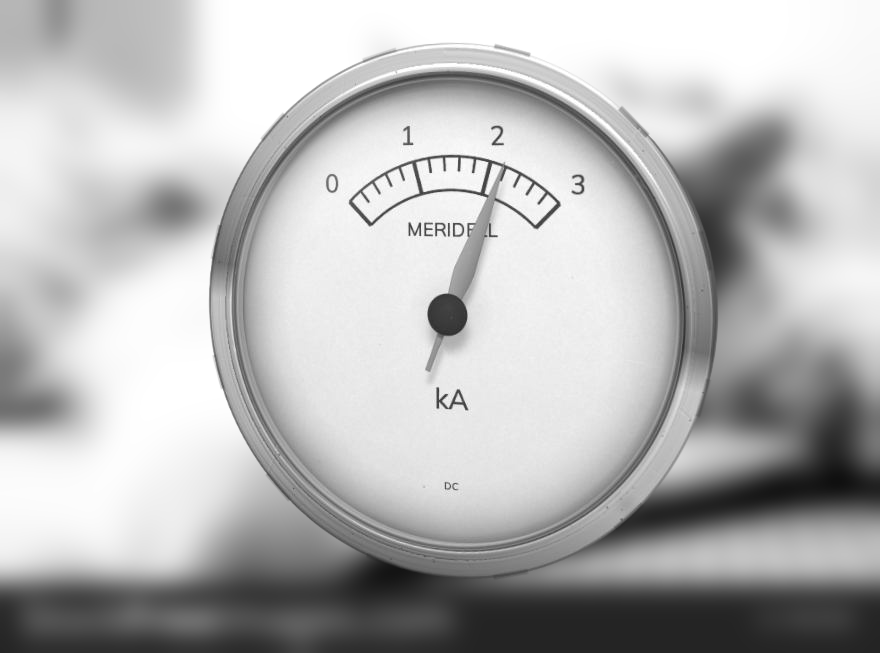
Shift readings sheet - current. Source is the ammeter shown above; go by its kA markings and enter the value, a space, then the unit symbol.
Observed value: 2.2 kA
